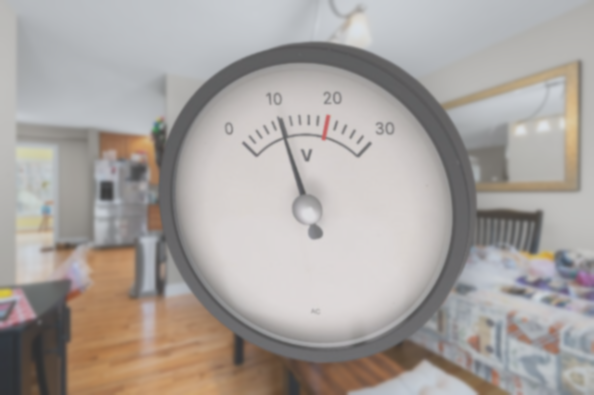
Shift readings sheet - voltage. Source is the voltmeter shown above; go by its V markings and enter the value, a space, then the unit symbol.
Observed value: 10 V
